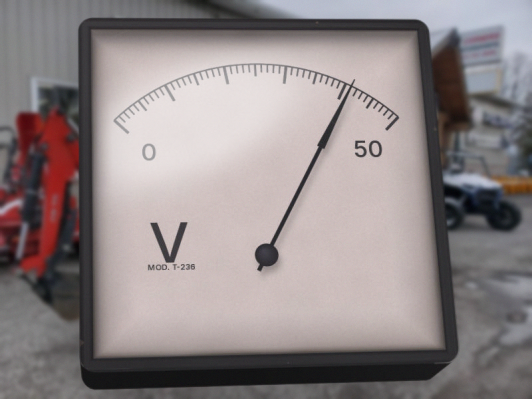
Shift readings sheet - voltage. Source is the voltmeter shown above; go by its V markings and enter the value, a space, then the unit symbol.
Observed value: 41 V
